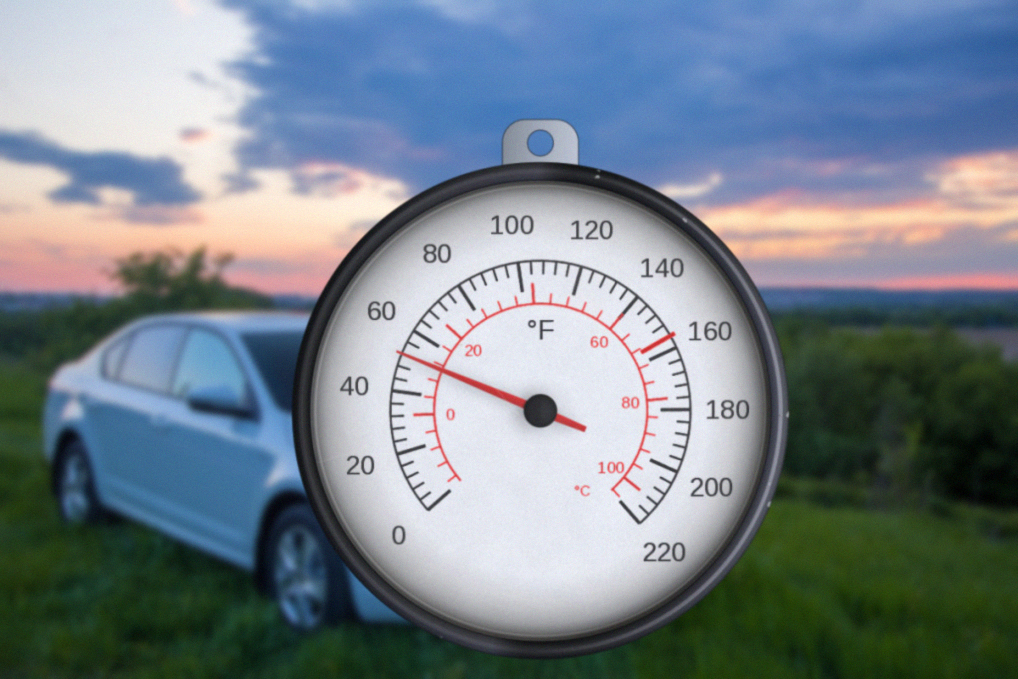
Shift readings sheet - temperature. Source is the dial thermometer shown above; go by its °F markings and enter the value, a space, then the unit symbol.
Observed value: 52 °F
